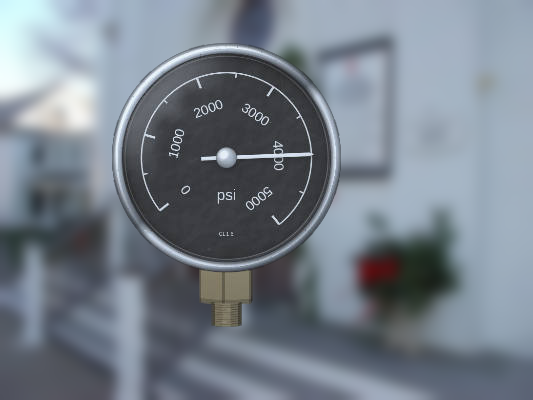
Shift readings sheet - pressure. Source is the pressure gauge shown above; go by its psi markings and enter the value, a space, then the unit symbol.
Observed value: 4000 psi
